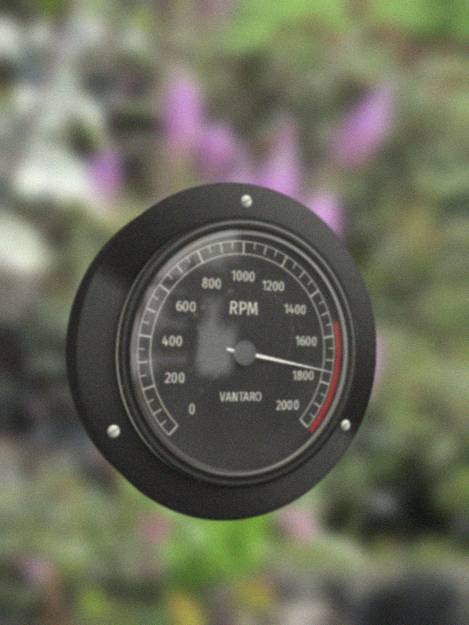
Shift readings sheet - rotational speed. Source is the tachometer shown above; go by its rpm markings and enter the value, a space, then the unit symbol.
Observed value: 1750 rpm
